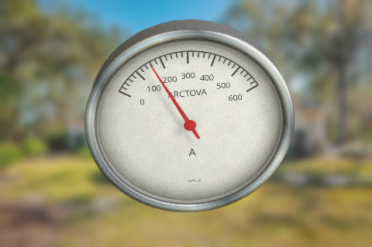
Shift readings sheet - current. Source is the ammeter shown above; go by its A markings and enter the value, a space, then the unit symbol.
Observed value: 160 A
